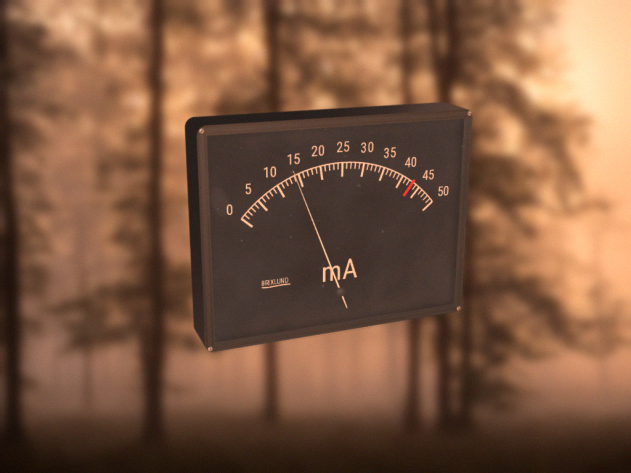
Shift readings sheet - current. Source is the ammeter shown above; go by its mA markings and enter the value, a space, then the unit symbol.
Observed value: 14 mA
